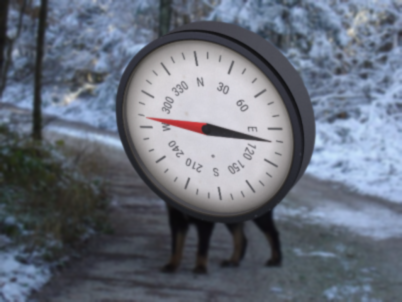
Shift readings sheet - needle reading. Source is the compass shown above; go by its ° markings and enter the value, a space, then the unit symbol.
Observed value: 280 °
